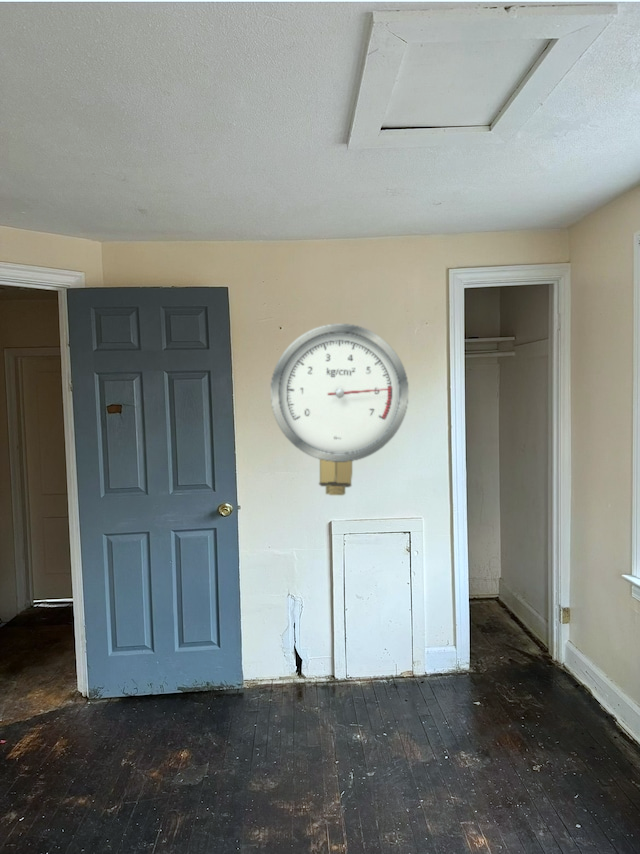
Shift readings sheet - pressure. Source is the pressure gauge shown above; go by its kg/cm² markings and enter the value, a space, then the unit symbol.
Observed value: 6 kg/cm²
